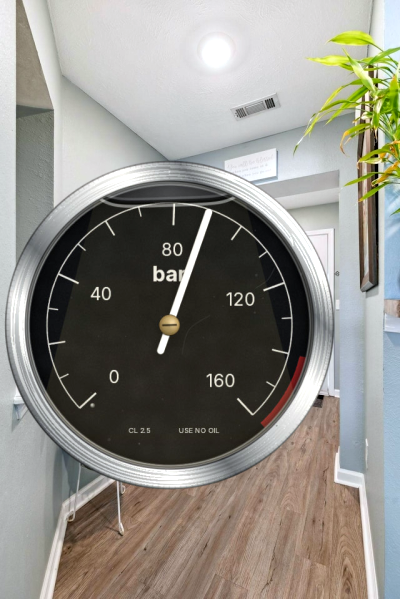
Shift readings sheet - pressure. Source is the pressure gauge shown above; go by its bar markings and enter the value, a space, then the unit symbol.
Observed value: 90 bar
